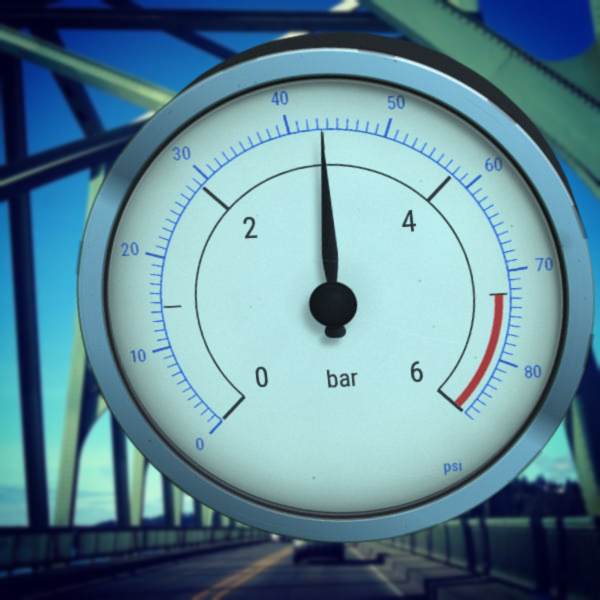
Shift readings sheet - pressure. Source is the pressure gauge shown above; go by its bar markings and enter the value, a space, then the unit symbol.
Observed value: 3 bar
